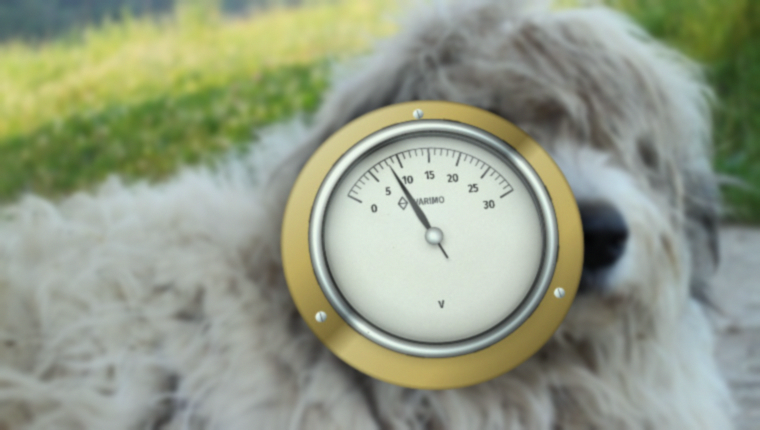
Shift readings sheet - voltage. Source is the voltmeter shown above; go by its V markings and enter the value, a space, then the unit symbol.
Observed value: 8 V
